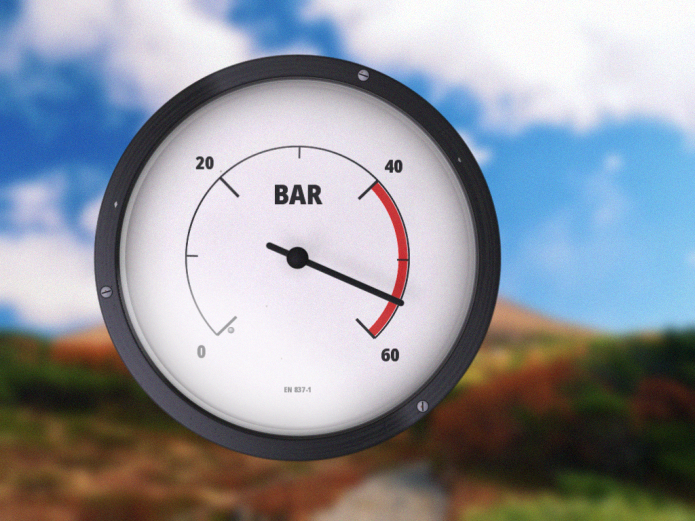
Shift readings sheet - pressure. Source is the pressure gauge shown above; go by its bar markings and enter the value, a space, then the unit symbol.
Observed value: 55 bar
